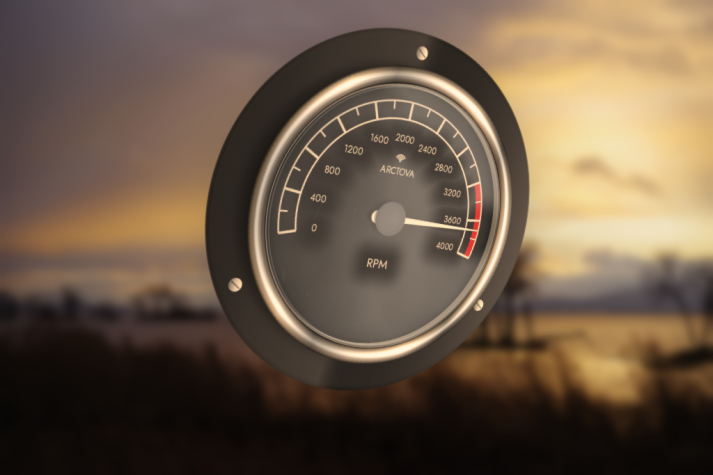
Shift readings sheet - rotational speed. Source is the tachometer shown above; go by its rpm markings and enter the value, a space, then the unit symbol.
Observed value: 3700 rpm
